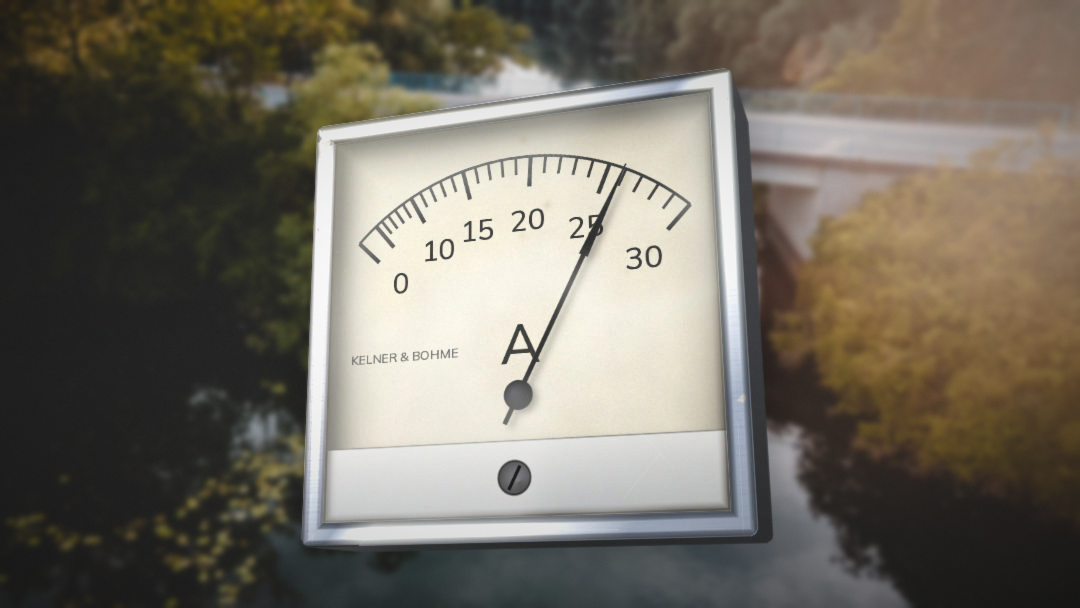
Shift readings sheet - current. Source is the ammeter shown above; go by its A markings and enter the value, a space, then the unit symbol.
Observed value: 26 A
